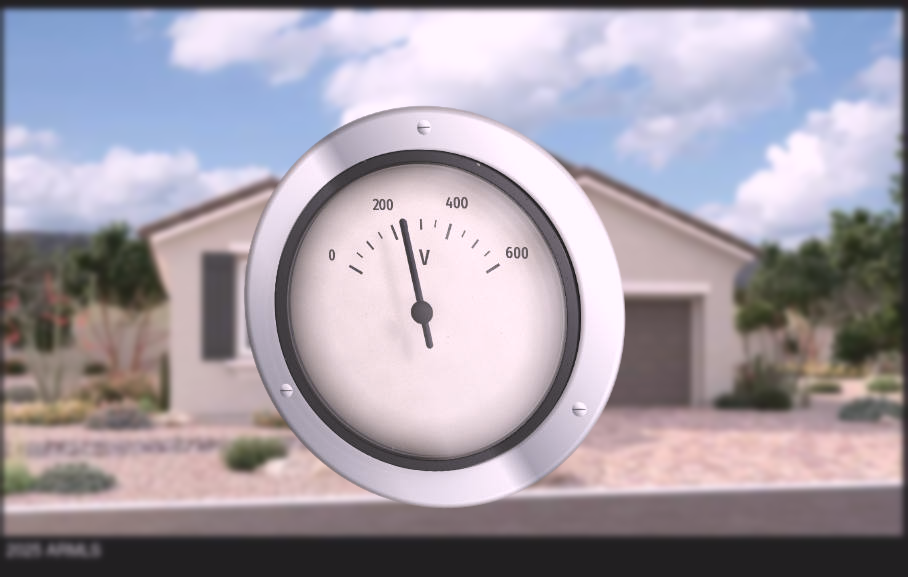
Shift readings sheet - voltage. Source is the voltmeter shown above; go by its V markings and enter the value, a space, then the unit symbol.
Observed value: 250 V
